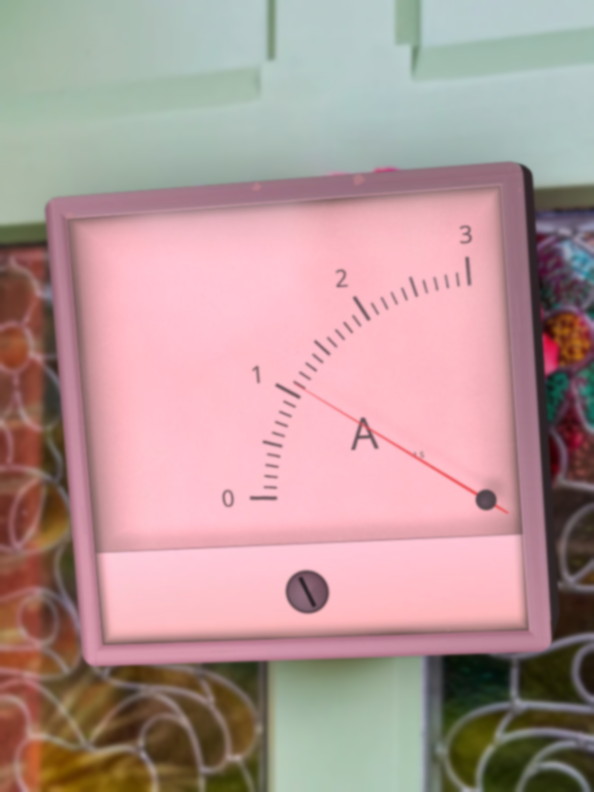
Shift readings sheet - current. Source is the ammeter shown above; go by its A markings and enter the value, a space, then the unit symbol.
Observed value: 1.1 A
